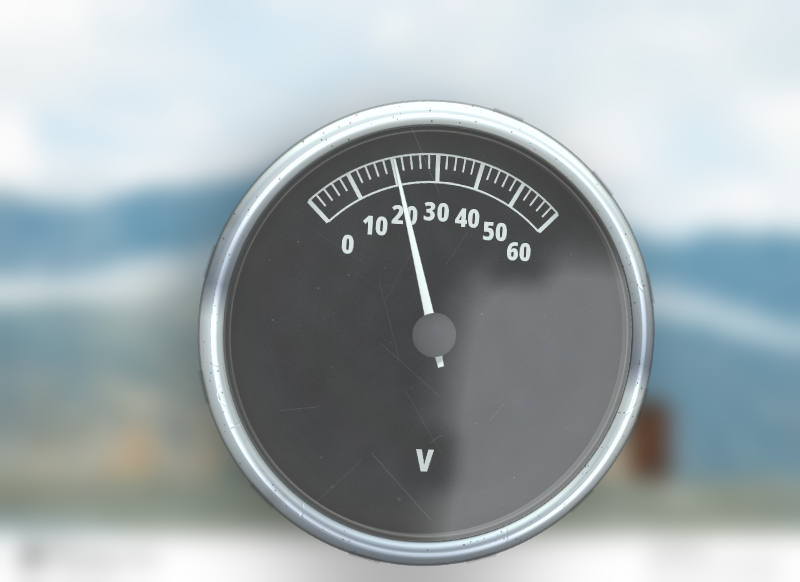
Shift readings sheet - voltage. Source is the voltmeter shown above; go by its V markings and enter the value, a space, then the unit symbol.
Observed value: 20 V
